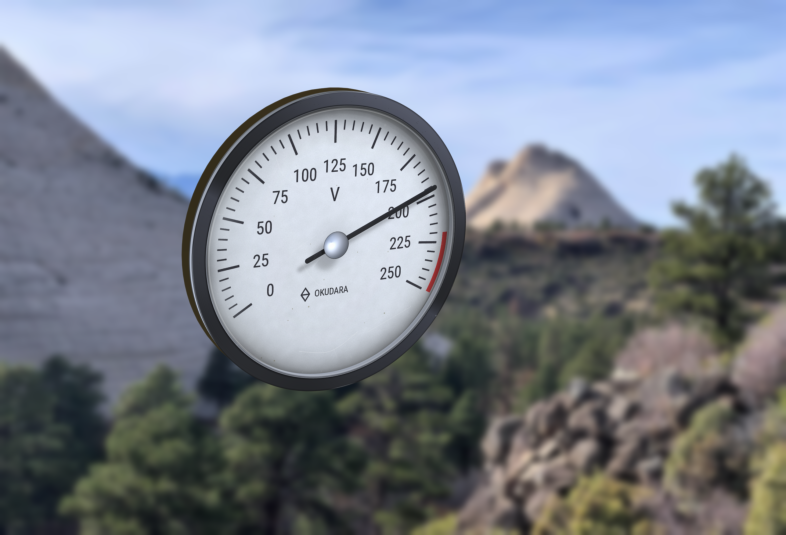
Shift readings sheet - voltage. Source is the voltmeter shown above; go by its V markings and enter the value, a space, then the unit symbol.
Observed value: 195 V
